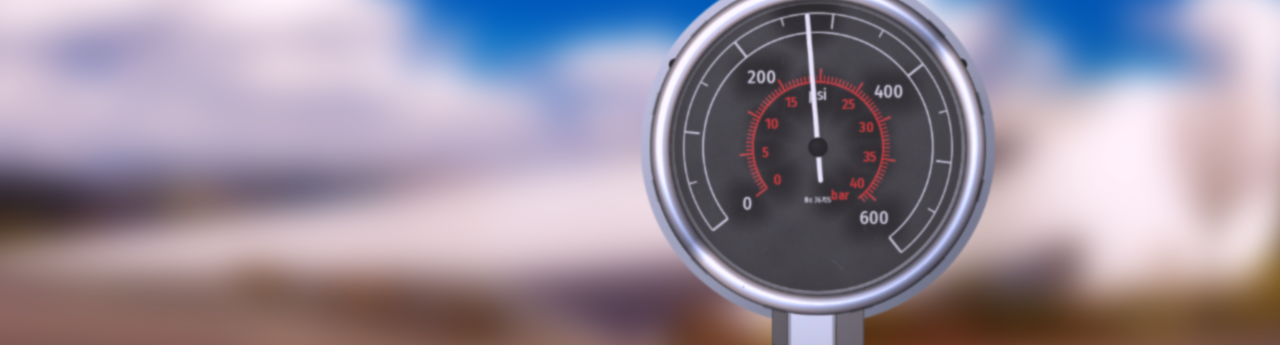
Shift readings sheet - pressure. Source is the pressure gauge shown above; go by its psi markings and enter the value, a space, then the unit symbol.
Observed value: 275 psi
